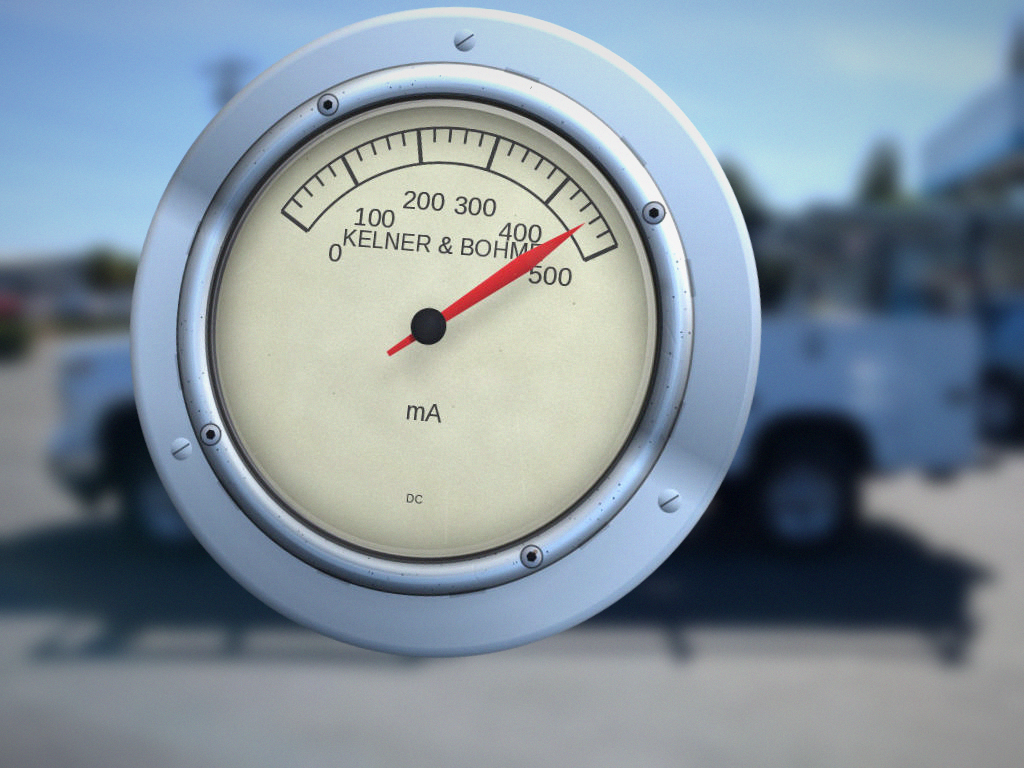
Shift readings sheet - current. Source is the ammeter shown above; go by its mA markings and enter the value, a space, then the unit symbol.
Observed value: 460 mA
